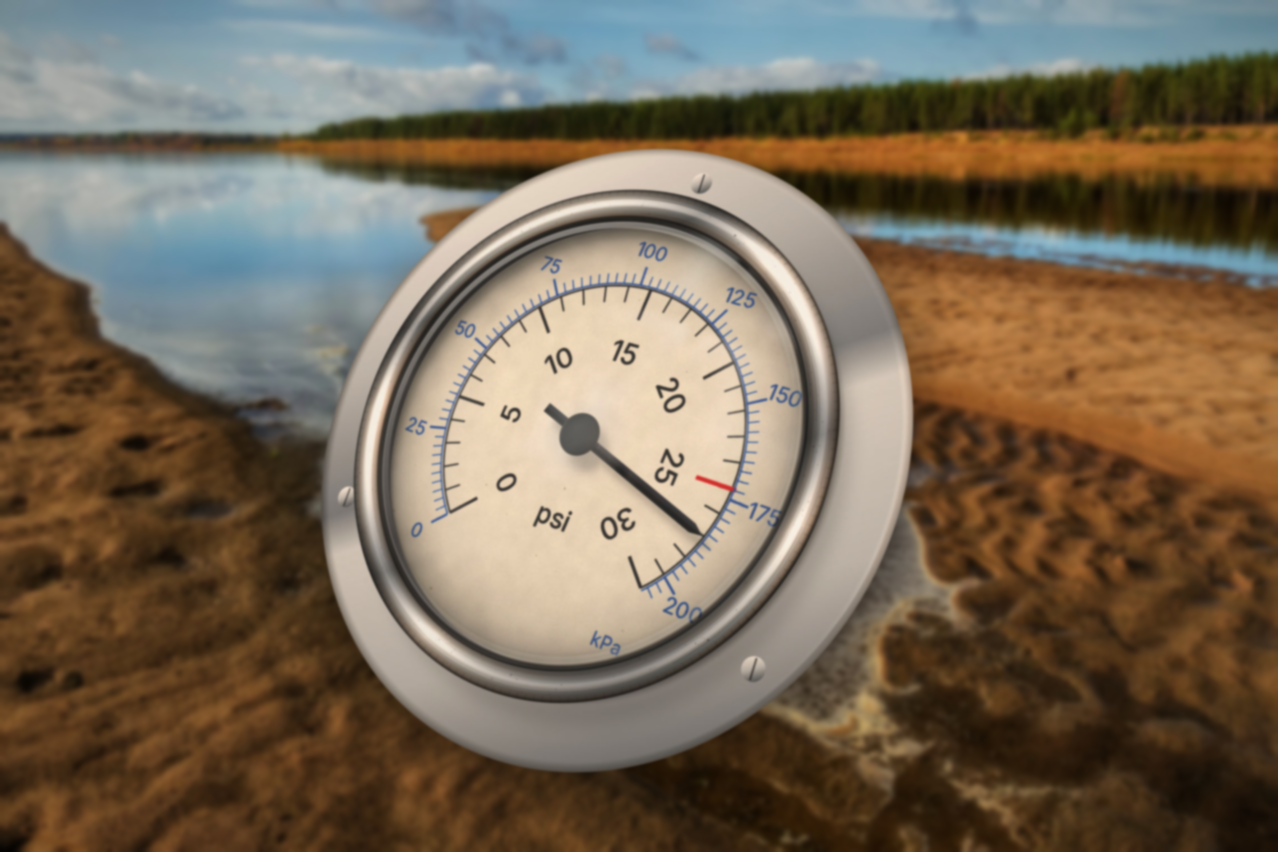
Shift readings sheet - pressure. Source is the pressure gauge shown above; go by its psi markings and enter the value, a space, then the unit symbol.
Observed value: 27 psi
